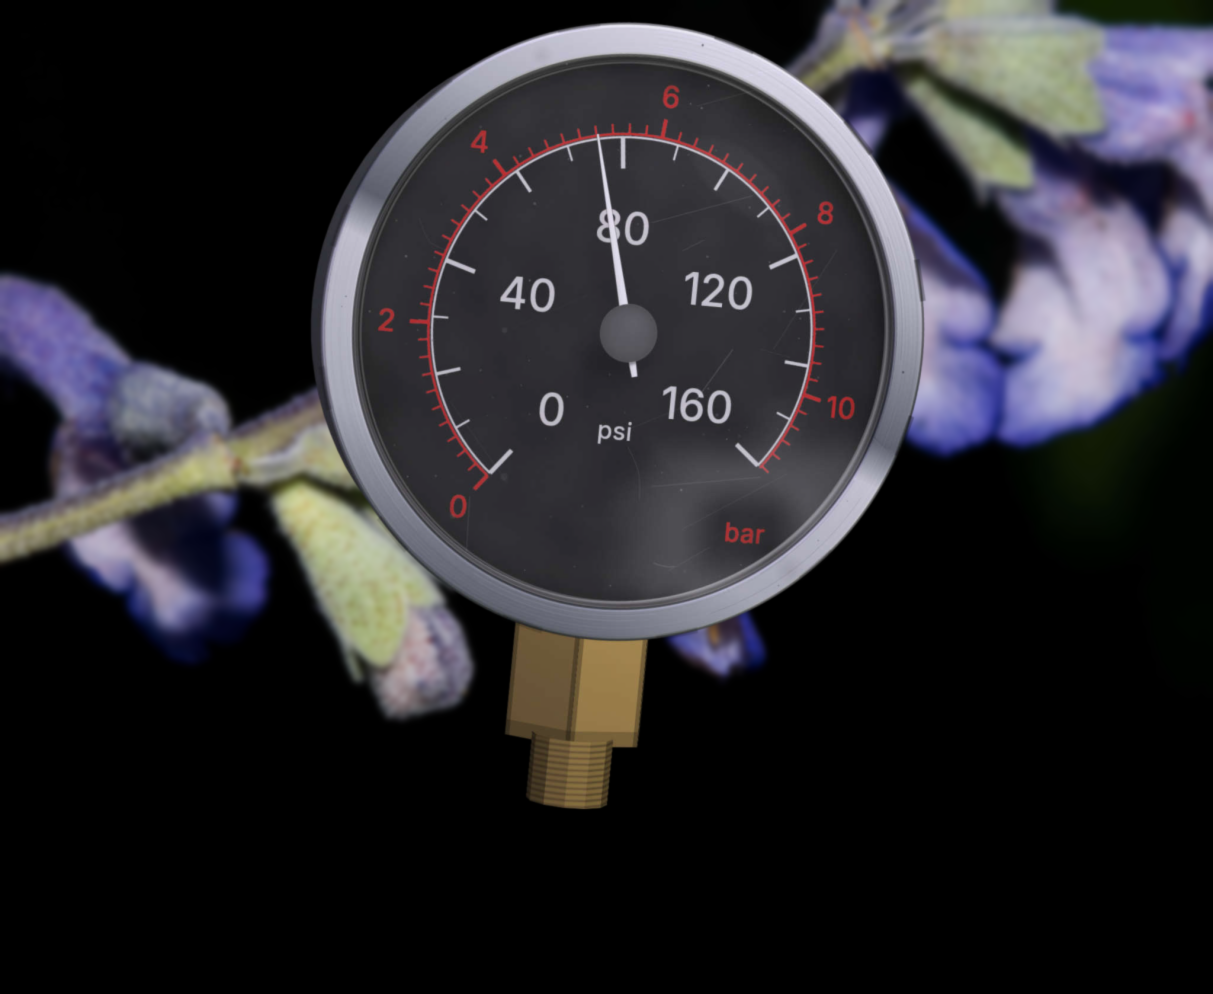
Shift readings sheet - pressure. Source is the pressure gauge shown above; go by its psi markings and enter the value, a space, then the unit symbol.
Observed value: 75 psi
